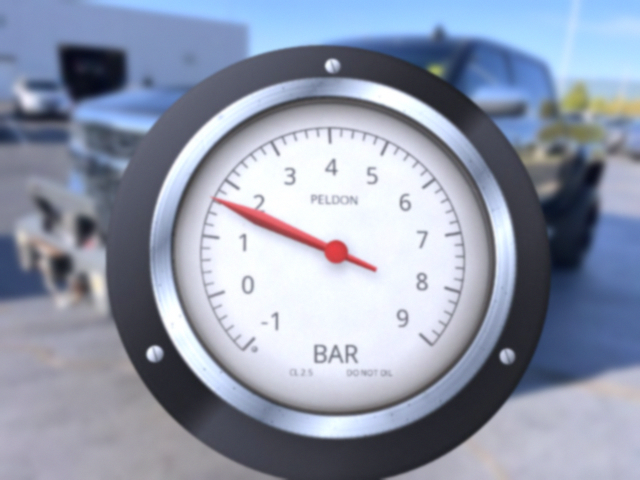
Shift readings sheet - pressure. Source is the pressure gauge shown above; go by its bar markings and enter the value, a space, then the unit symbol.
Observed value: 1.6 bar
